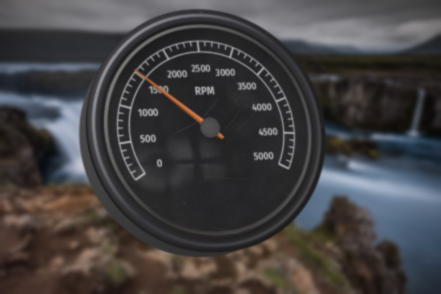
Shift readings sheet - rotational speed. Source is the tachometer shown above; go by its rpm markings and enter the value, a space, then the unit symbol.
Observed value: 1500 rpm
